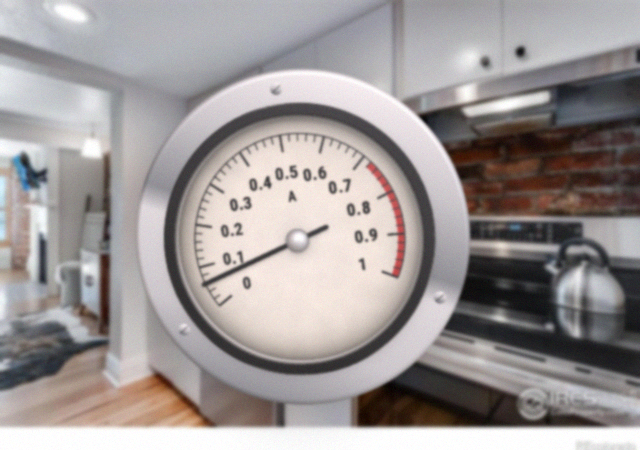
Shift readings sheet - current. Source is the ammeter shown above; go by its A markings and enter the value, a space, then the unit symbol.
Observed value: 0.06 A
